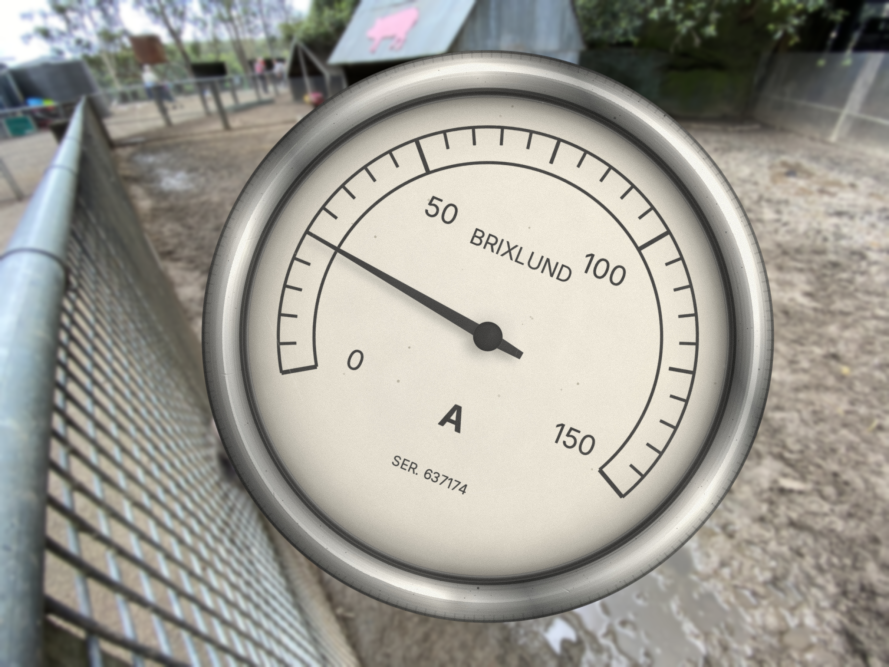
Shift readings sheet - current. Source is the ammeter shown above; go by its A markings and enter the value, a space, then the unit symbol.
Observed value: 25 A
